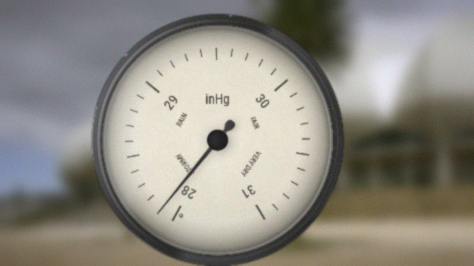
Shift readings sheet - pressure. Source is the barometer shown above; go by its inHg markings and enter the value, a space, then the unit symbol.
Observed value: 28.1 inHg
